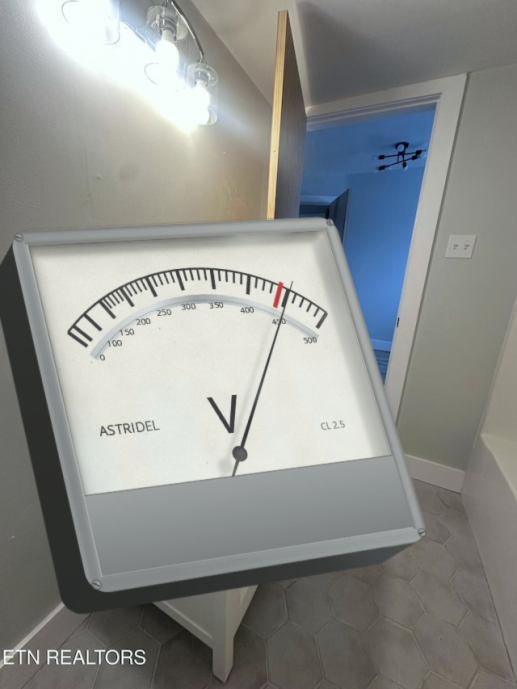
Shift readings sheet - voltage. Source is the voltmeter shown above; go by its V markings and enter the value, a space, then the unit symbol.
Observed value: 450 V
